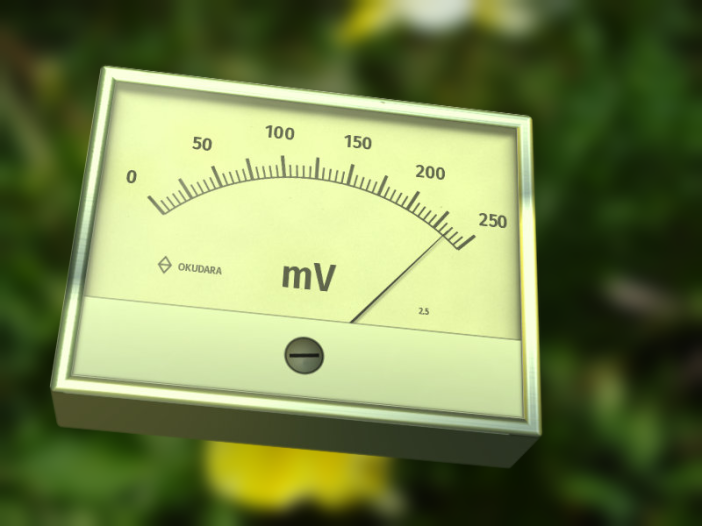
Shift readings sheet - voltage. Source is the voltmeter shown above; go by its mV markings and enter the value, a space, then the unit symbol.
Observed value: 235 mV
